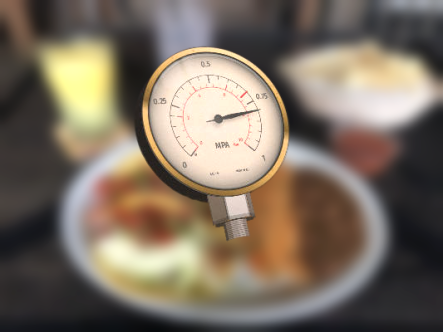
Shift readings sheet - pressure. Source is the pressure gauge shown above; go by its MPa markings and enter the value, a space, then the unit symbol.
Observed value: 0.8 MPa
